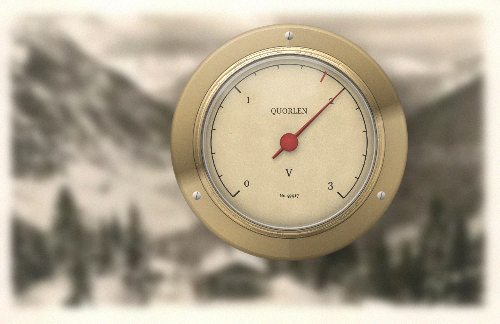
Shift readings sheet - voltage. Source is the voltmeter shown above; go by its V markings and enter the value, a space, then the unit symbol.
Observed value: 2 V
